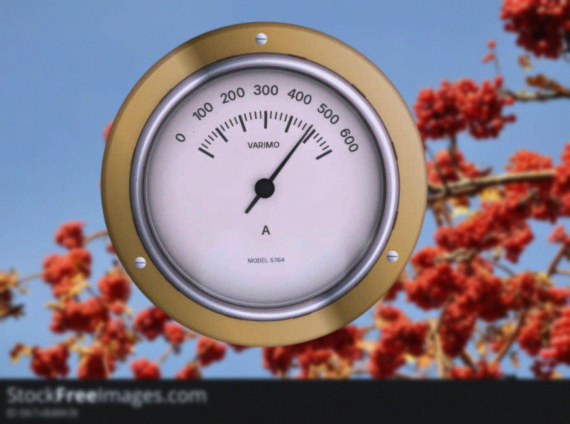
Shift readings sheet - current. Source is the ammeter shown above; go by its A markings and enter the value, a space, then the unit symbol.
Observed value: 480 A
